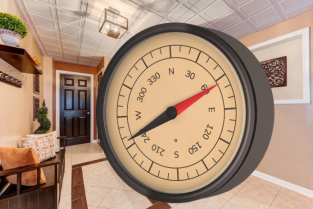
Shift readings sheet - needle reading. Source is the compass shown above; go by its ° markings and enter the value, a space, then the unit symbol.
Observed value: 65 °
